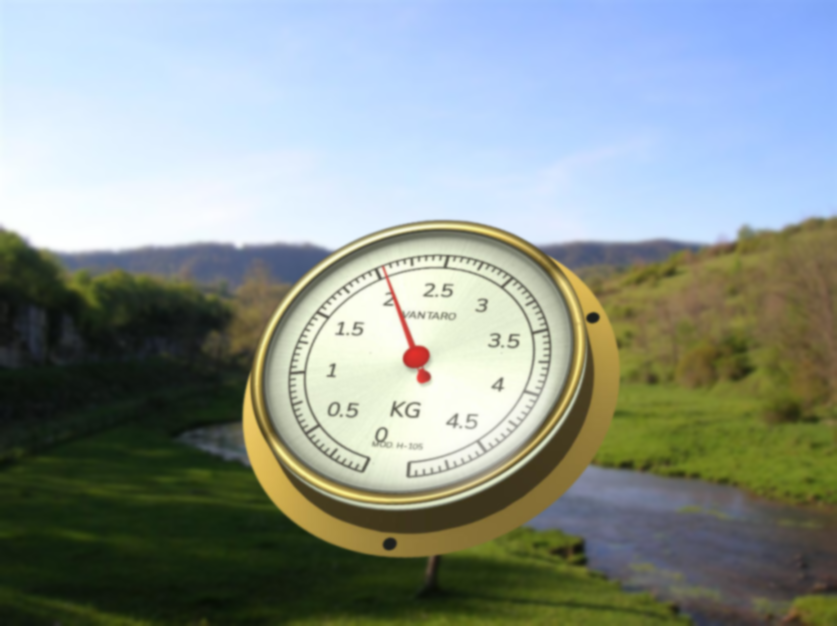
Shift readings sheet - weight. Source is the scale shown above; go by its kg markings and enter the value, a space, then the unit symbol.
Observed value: 2.05 kg
